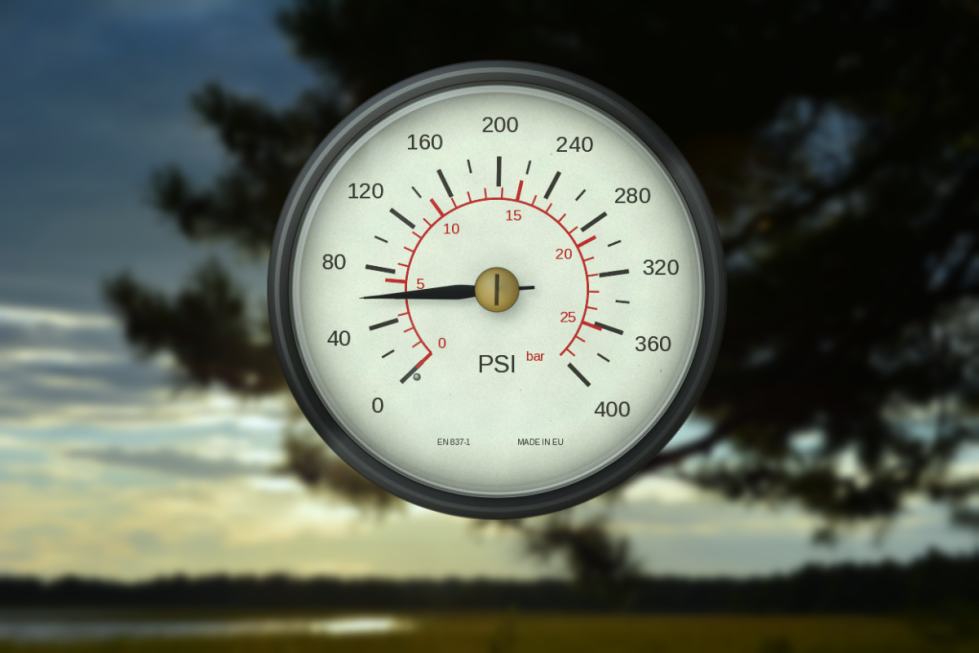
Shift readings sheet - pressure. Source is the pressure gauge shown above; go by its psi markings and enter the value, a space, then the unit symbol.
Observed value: 60 psi
